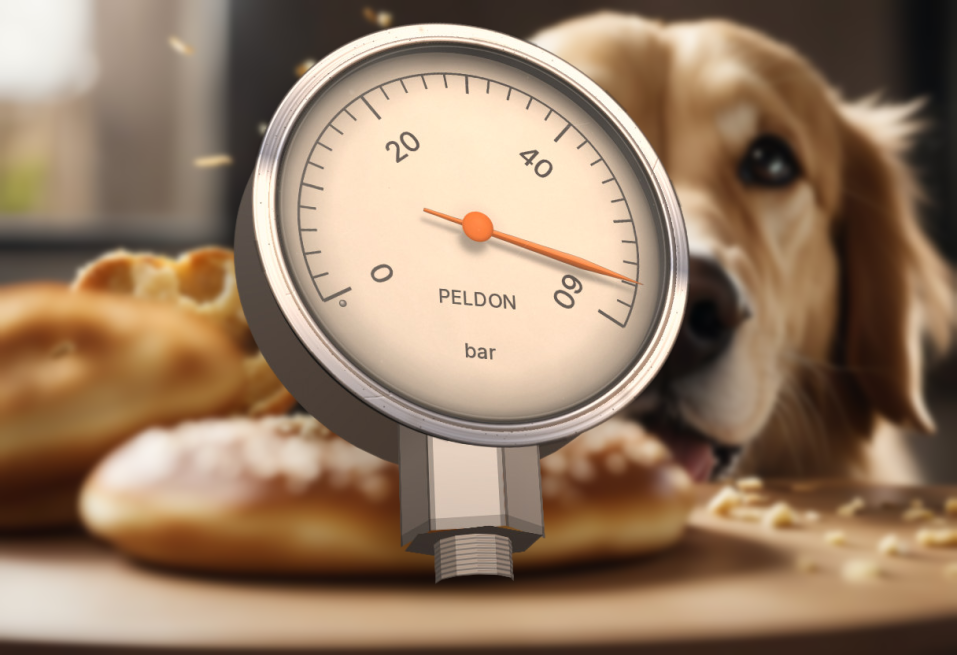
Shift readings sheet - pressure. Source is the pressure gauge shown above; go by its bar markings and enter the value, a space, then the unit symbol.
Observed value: 56 bar
